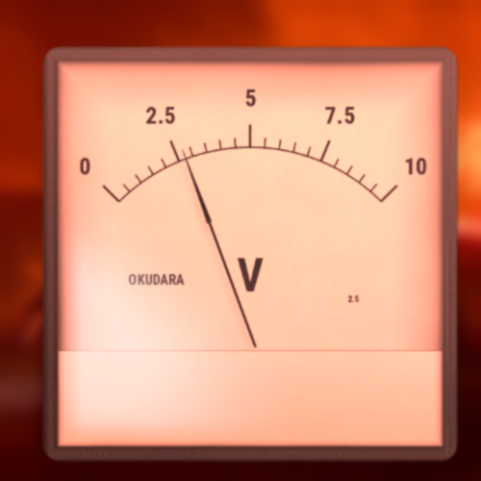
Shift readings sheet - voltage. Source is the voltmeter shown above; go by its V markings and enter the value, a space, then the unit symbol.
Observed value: 2.75 V
